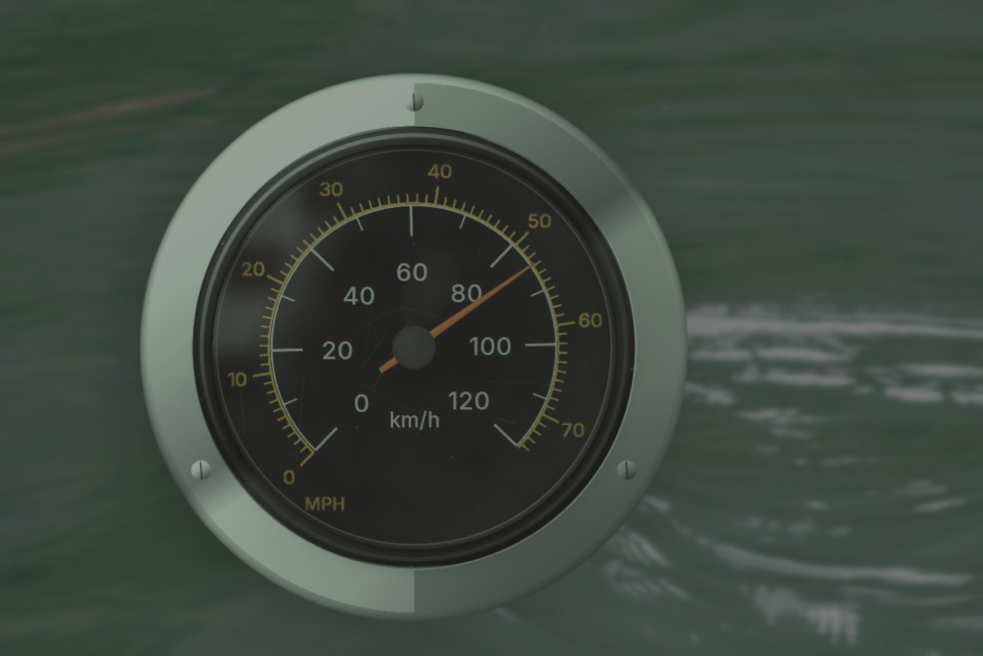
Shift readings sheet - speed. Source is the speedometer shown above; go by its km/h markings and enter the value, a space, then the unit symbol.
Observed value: 85 km/h
